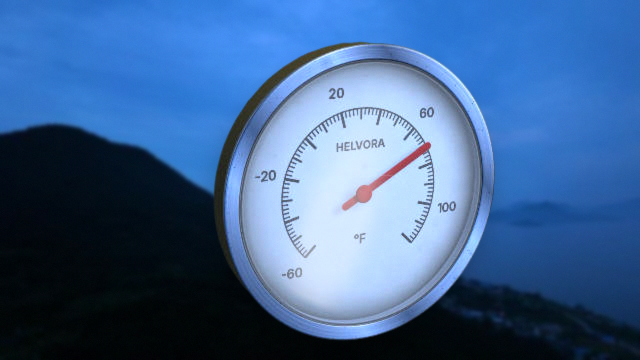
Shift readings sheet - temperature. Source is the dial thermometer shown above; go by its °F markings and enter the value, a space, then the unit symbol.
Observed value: 70 °F
